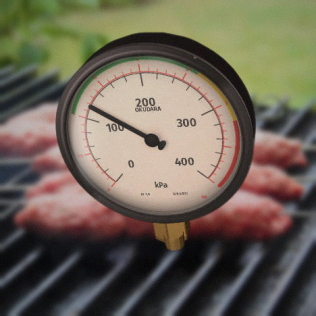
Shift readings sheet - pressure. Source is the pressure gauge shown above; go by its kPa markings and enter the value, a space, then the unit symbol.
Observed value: 120 kPa
